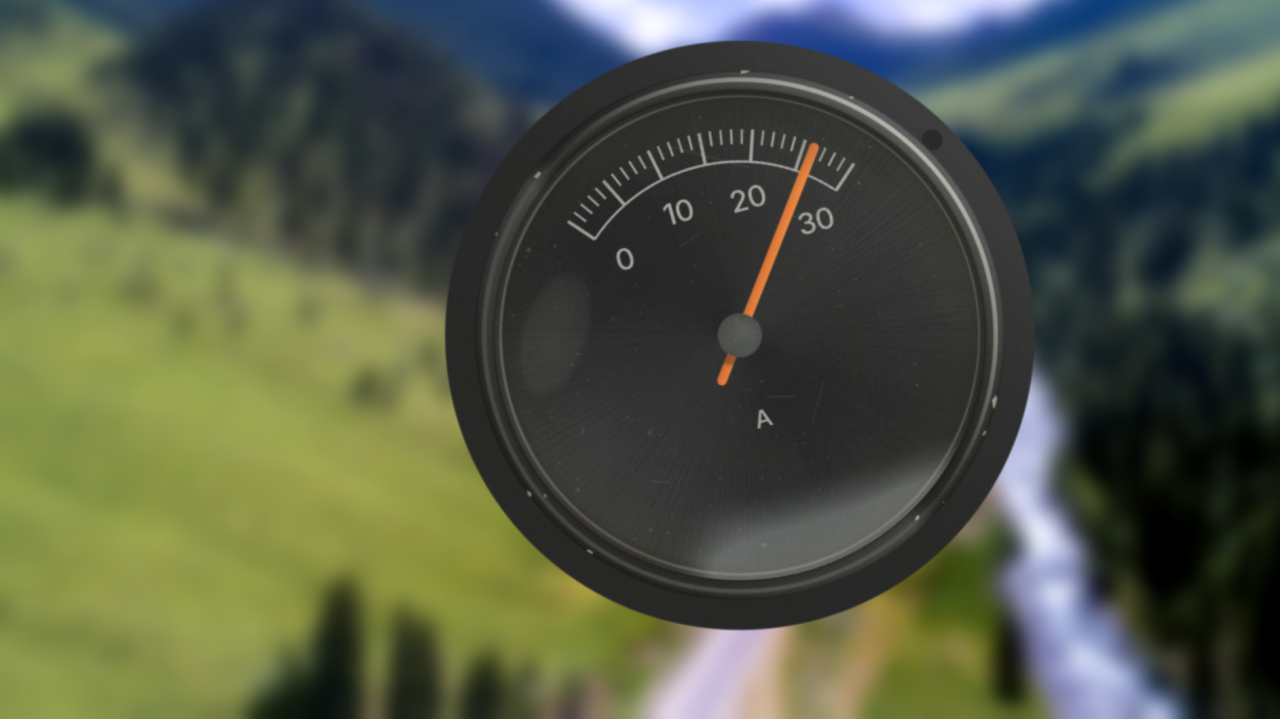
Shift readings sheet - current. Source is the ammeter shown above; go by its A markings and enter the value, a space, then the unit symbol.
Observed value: 26 A
